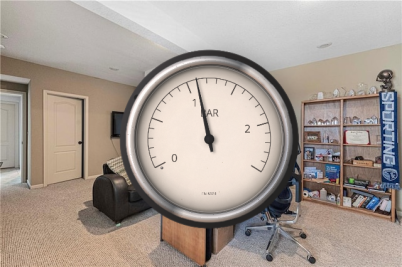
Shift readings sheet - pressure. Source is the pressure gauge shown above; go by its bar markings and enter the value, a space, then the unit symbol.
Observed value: 1.1 bar
